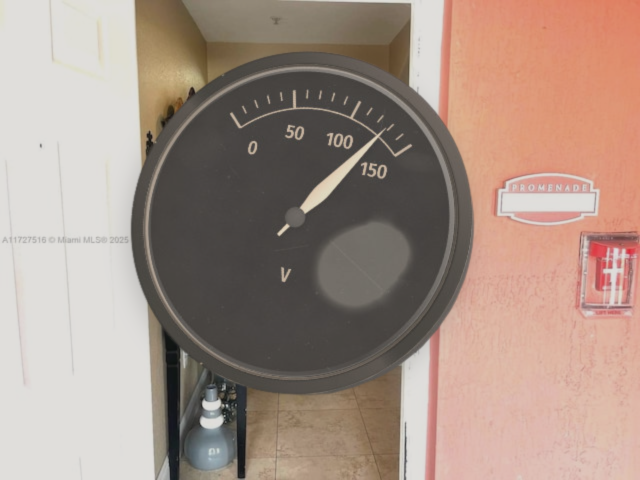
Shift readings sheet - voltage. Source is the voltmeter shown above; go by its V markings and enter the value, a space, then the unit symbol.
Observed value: 130 V
